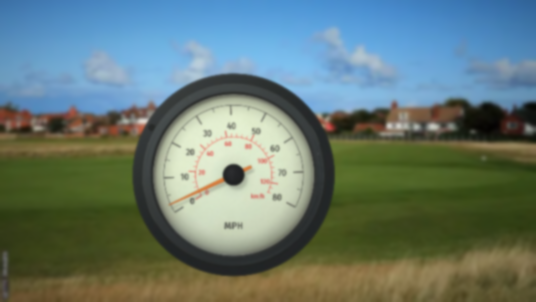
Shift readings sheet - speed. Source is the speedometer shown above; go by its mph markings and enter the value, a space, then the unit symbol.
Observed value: 2.5 mph
